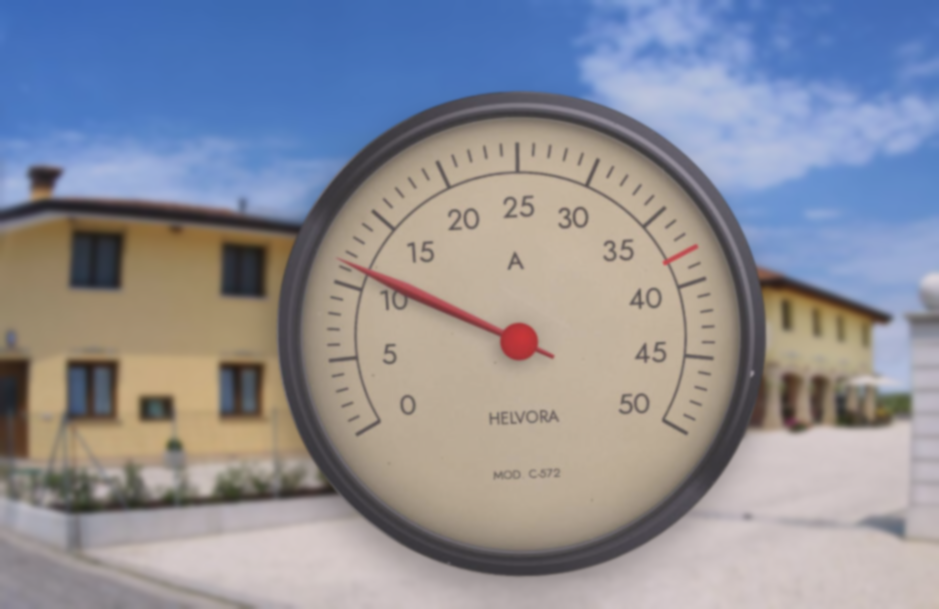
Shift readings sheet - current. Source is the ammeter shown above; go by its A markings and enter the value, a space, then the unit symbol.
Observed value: 11.5 A
